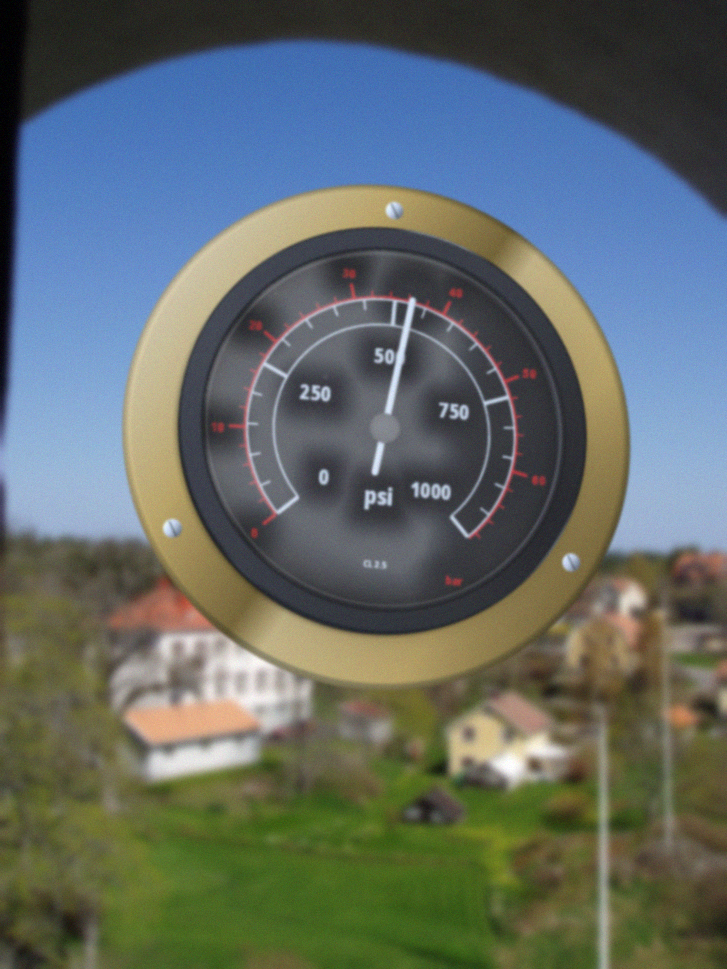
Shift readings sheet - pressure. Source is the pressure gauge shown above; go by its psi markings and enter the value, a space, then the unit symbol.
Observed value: 525 psi
